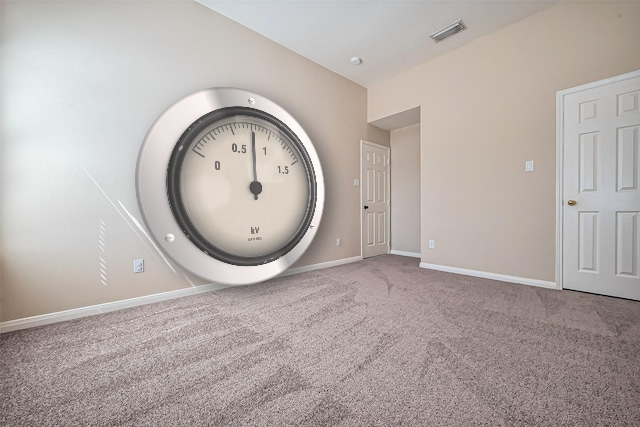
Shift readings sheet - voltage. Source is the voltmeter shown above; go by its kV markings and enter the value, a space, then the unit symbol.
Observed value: 0.75 kV
